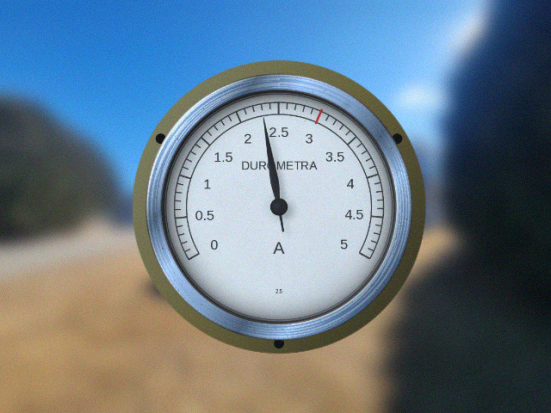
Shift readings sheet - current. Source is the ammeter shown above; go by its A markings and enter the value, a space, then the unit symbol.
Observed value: 2.3 A
